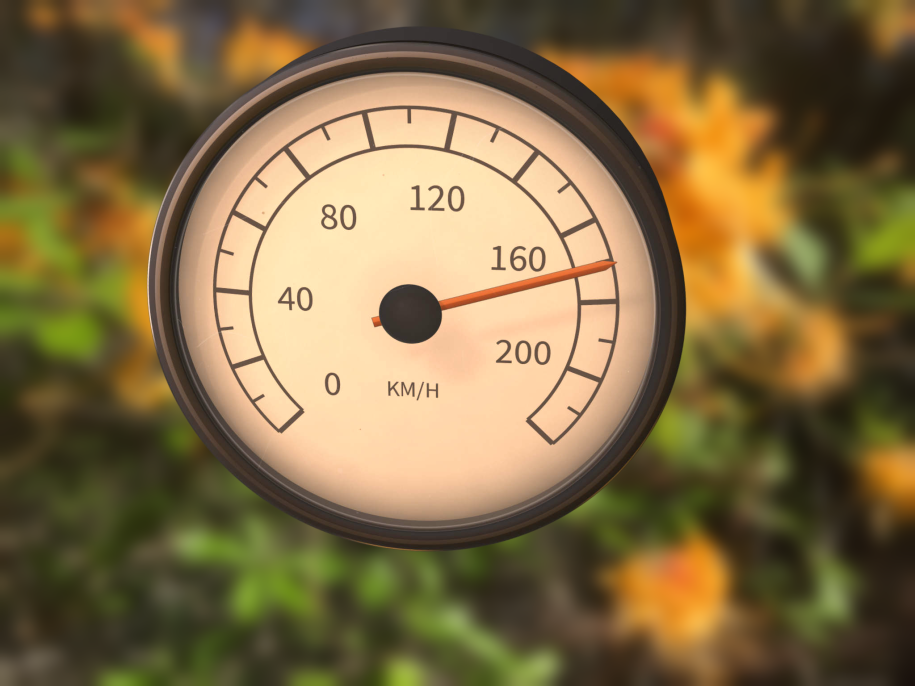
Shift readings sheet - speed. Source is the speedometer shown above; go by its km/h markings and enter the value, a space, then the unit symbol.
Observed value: 170 km/h
